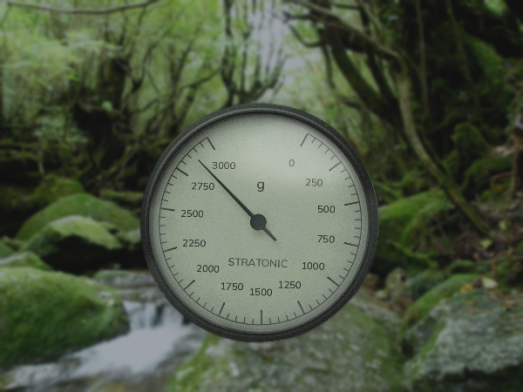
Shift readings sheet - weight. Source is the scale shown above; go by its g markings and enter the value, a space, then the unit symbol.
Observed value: 2875 g
